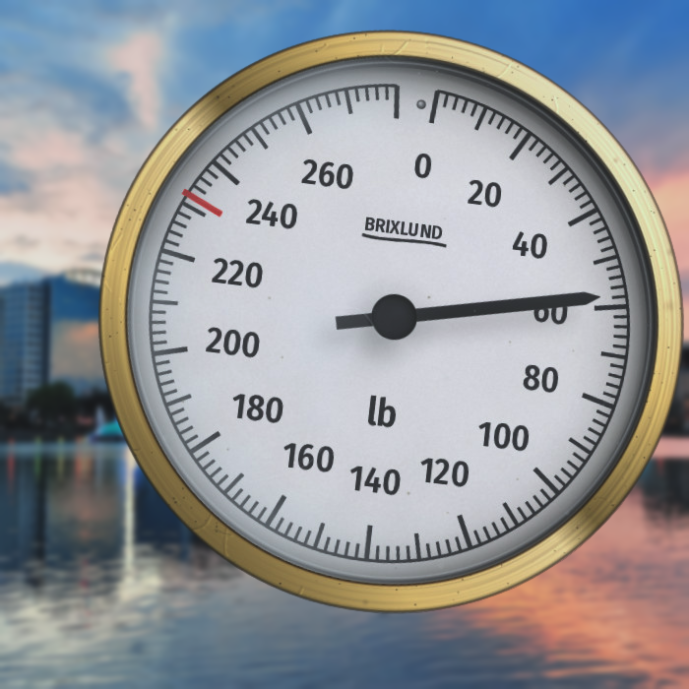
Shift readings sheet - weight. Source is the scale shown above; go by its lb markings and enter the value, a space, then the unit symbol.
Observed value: 58 lb
